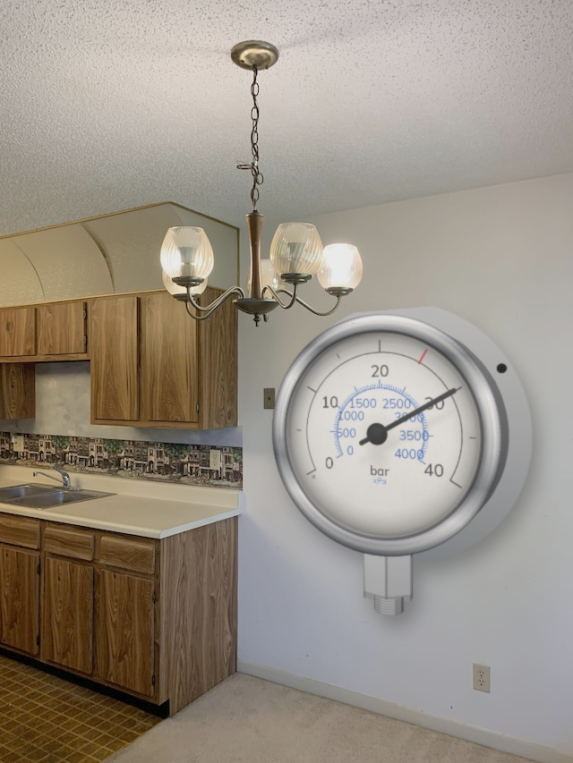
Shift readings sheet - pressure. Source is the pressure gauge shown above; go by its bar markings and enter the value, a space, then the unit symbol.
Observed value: 30 bar
